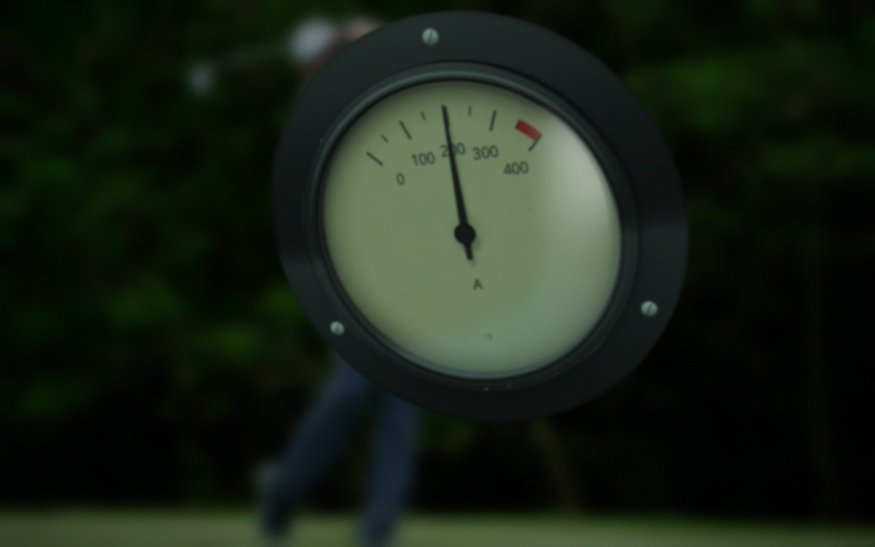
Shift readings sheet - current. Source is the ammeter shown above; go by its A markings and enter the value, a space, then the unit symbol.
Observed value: 200 A
